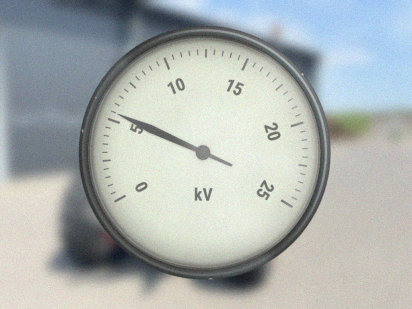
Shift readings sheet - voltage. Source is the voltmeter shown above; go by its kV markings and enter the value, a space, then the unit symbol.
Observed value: 5.5 kV
